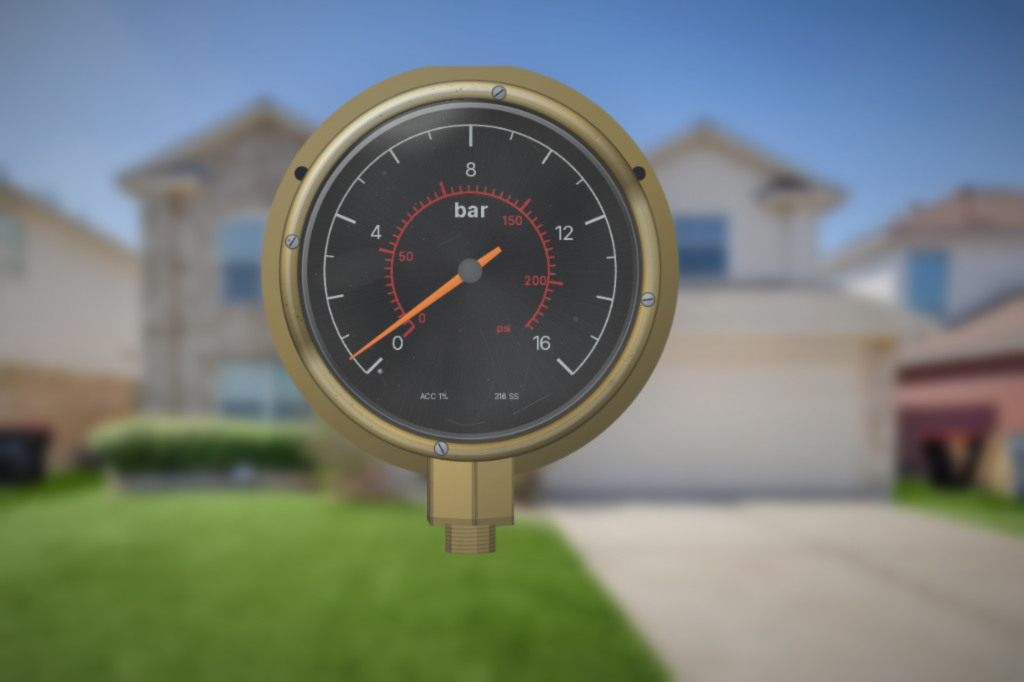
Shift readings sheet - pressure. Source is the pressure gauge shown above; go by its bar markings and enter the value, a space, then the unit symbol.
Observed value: 0.5 bar
